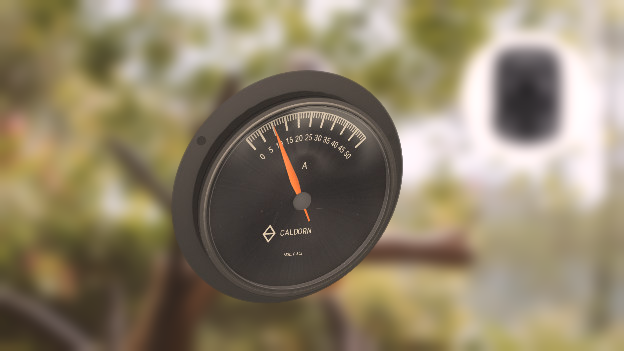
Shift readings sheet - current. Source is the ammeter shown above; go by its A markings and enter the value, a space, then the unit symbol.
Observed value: 10 A
